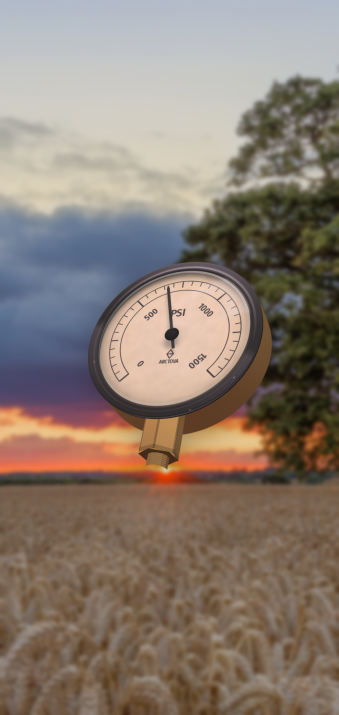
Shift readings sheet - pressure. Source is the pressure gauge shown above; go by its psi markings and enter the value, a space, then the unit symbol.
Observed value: 675 psi
